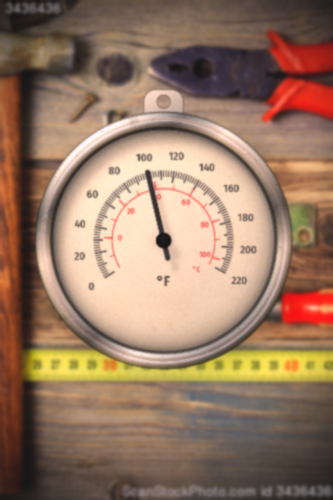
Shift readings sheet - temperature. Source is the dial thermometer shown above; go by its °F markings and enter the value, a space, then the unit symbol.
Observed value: 100 °F
